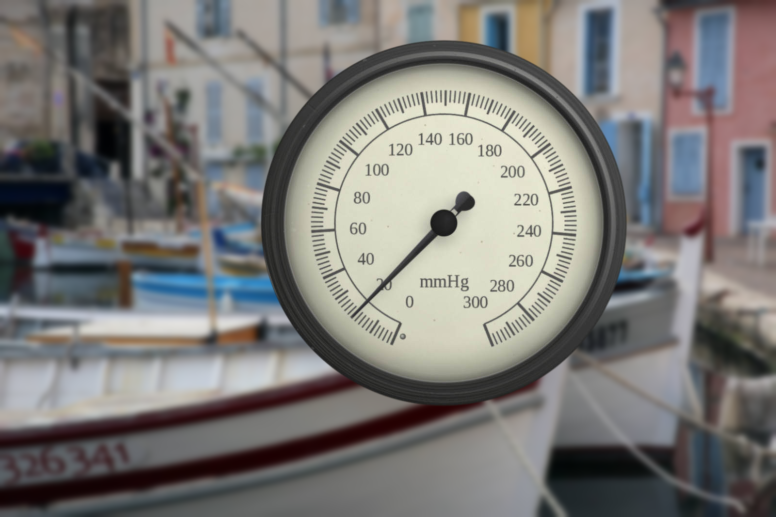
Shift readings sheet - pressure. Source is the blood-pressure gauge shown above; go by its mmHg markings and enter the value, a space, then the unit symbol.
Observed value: 20 mmHg
